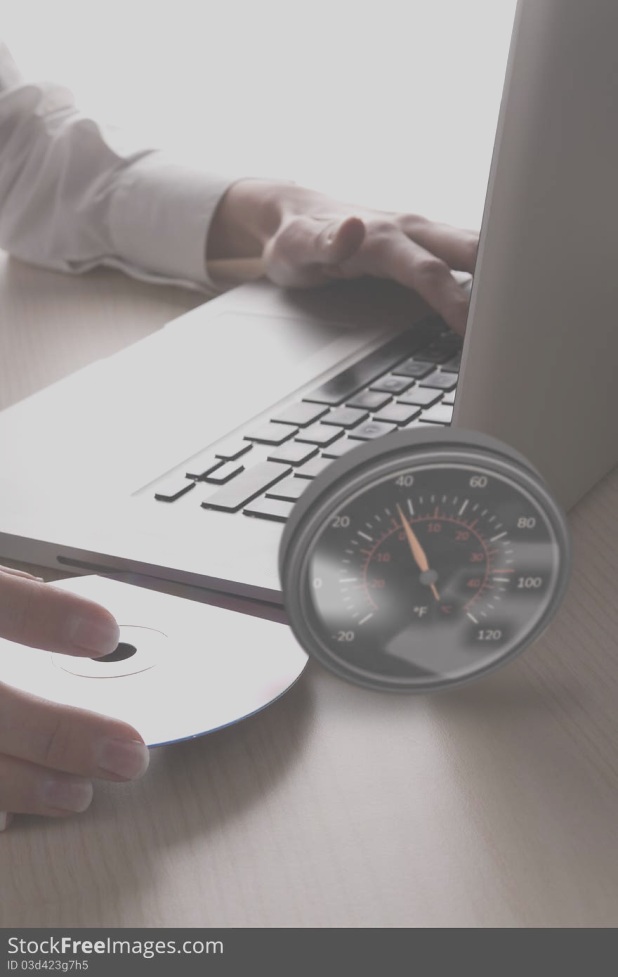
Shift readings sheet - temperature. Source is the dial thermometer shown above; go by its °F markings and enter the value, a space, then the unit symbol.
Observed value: 36 °F
